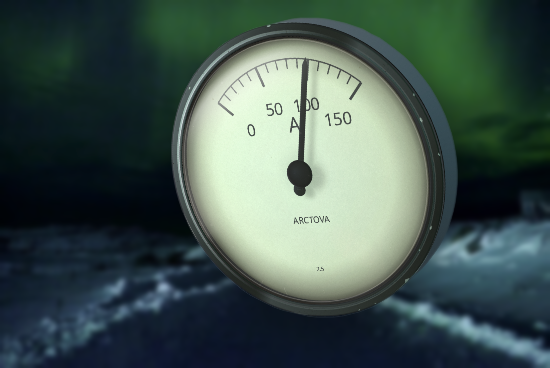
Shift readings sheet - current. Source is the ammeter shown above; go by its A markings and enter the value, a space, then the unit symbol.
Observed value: 100 A
